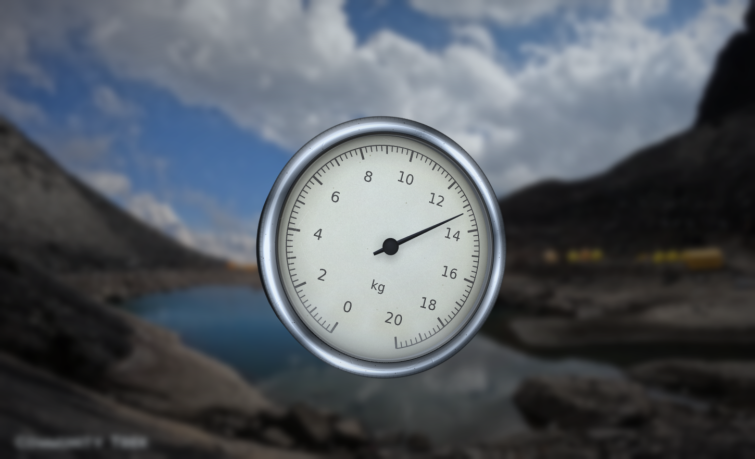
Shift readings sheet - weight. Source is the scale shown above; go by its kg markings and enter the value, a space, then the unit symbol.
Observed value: 13.2 kg
